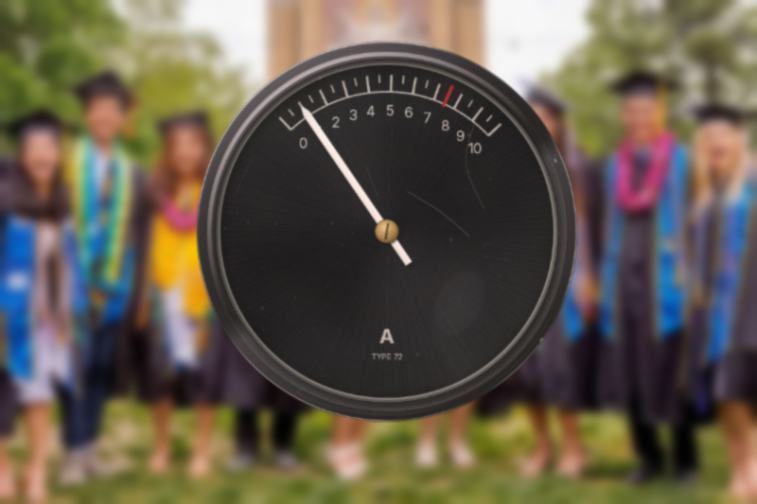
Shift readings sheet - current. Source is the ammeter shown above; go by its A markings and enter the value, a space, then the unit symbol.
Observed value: 1 A
